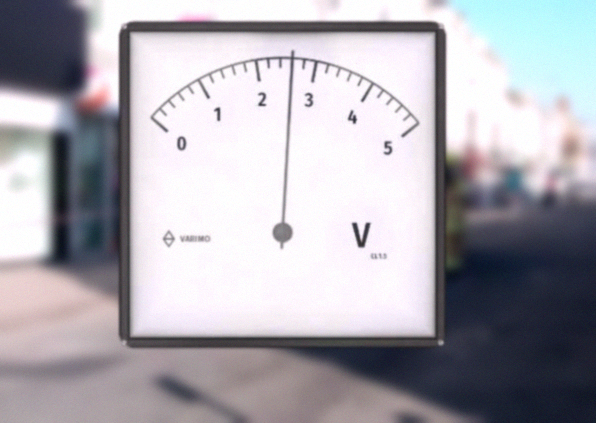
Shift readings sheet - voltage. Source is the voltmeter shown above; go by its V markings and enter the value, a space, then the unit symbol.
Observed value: 2.6 V
